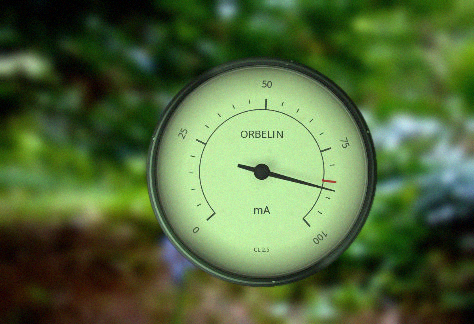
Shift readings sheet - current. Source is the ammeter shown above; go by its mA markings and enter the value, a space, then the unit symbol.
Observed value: 87.5 mA
